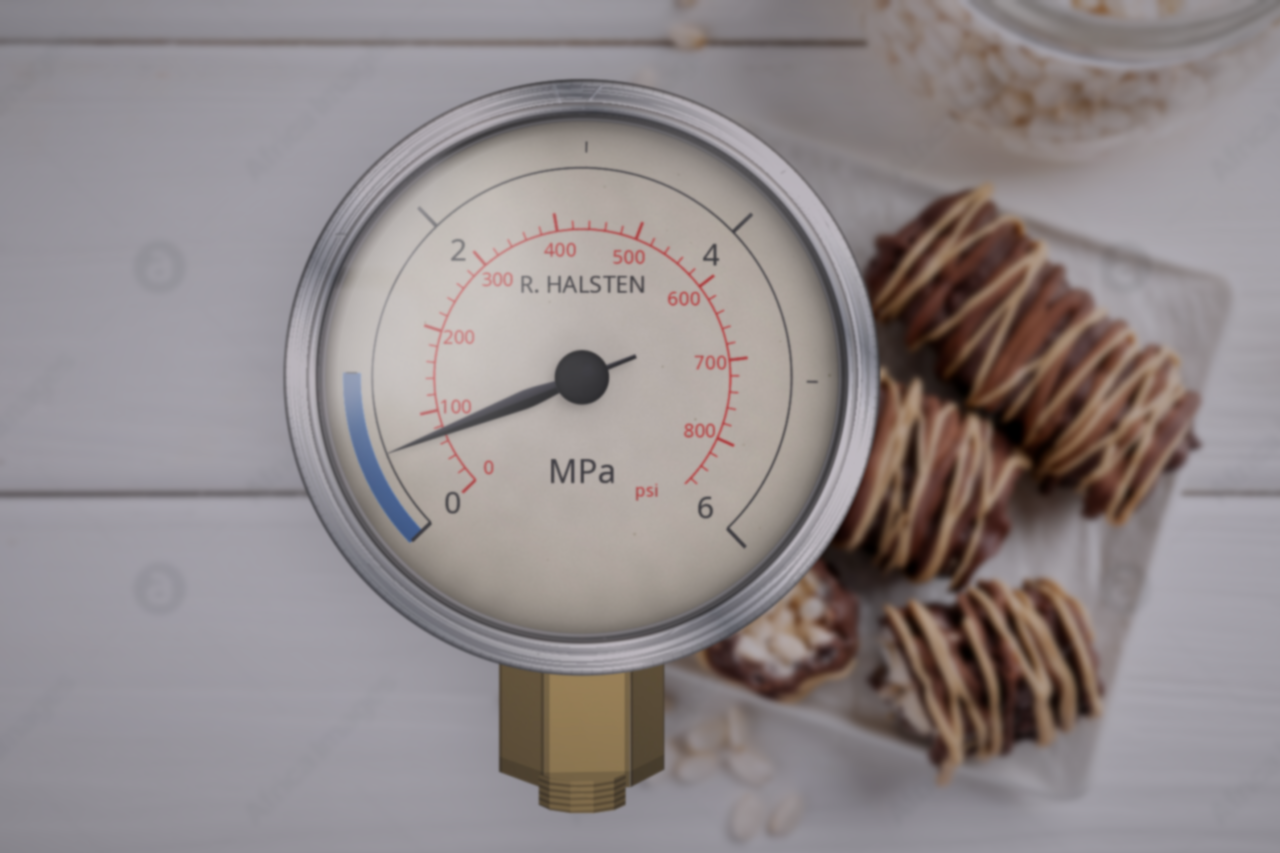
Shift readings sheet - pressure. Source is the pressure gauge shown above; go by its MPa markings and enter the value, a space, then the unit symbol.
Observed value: 0.5 MPa
